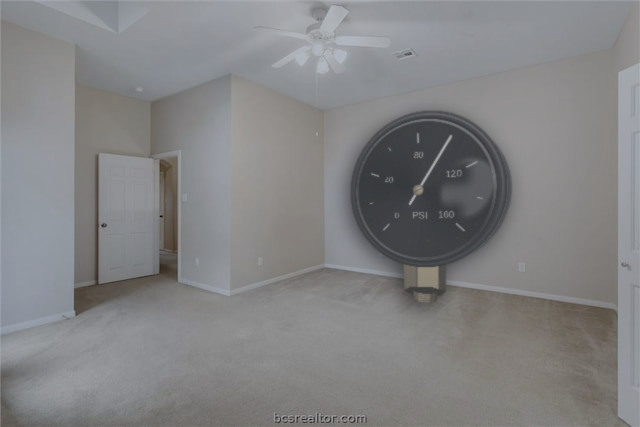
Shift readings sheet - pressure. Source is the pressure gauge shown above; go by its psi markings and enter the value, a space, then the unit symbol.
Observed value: 100 psi
